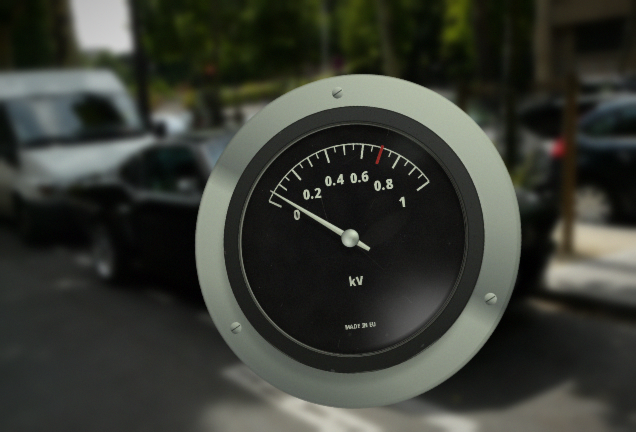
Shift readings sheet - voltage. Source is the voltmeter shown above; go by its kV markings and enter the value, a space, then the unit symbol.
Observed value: 0.05 kV
